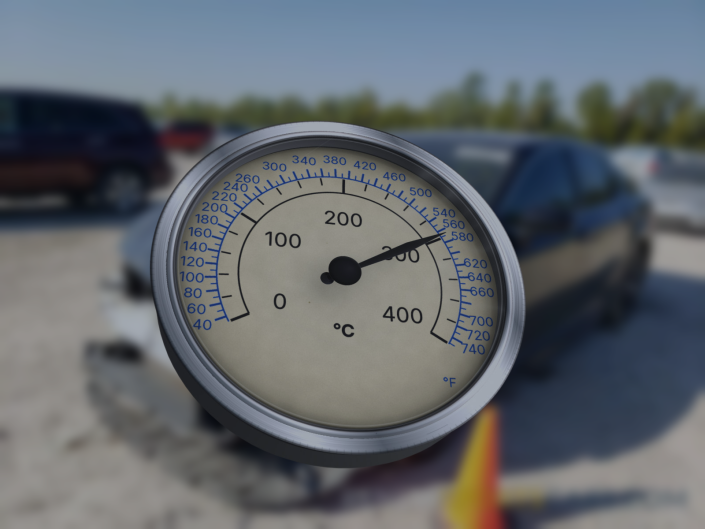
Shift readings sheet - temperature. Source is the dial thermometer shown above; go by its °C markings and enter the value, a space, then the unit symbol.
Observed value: 300 °C
